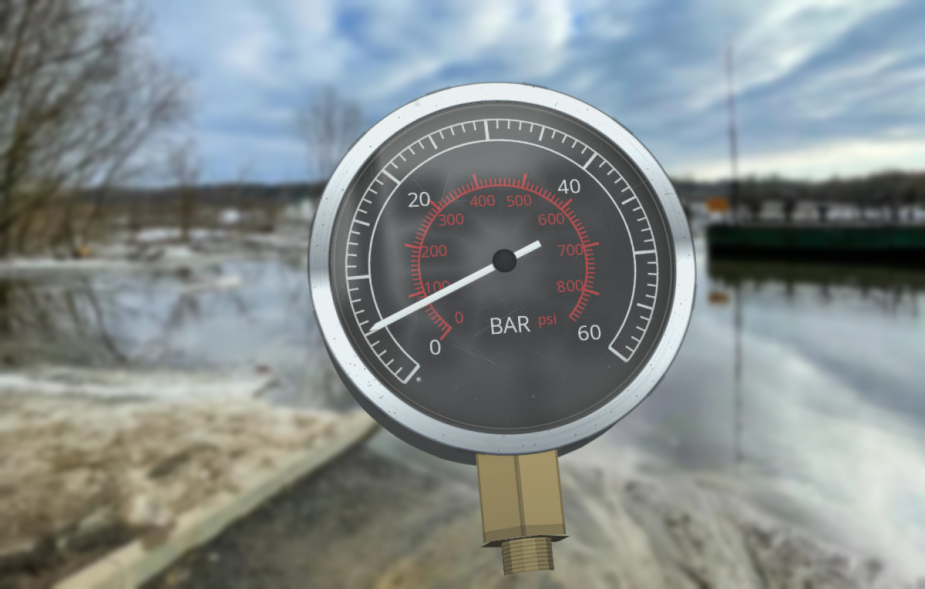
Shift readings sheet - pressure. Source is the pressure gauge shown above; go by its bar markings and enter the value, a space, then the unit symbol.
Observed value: 5 bar
